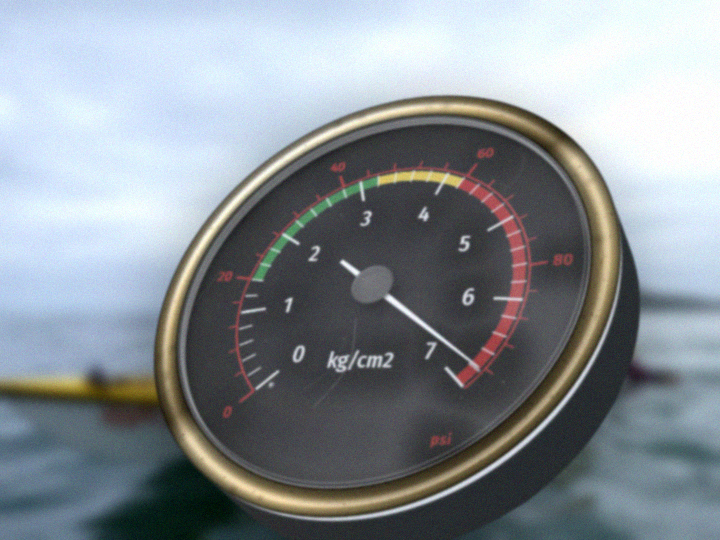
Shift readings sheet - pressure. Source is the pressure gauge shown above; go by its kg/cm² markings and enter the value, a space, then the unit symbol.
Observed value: 6.8 kg/cm²
